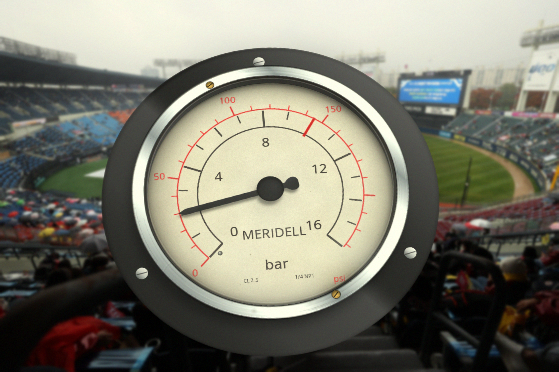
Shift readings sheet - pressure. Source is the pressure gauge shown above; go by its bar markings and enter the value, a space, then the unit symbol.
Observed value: 2 bar
